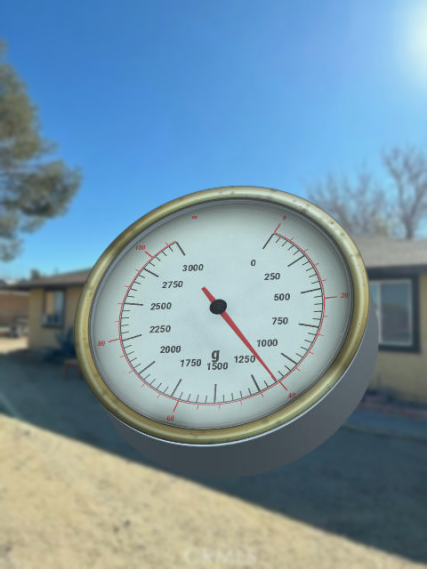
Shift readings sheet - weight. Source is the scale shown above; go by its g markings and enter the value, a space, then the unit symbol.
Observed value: 1150 g
